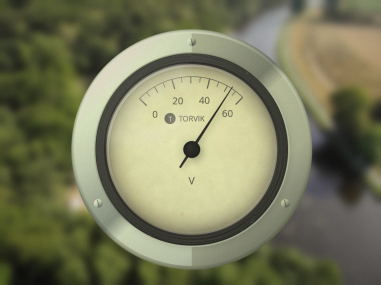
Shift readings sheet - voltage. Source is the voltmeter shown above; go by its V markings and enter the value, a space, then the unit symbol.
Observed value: 52.5 V
